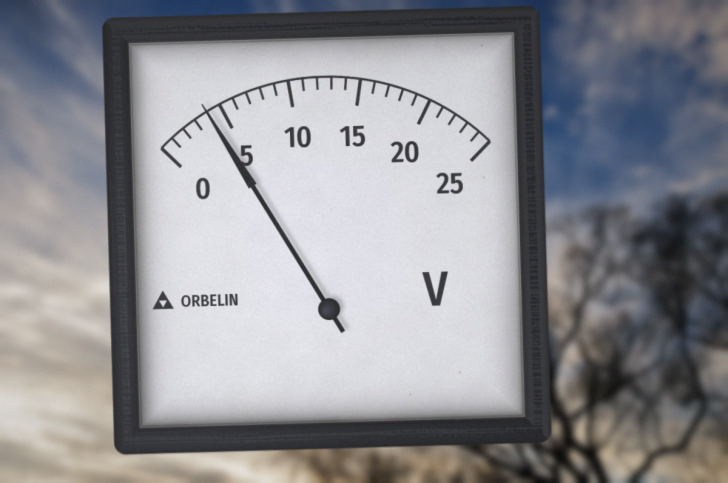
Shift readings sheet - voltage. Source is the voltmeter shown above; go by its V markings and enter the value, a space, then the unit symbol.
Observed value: 4 V
